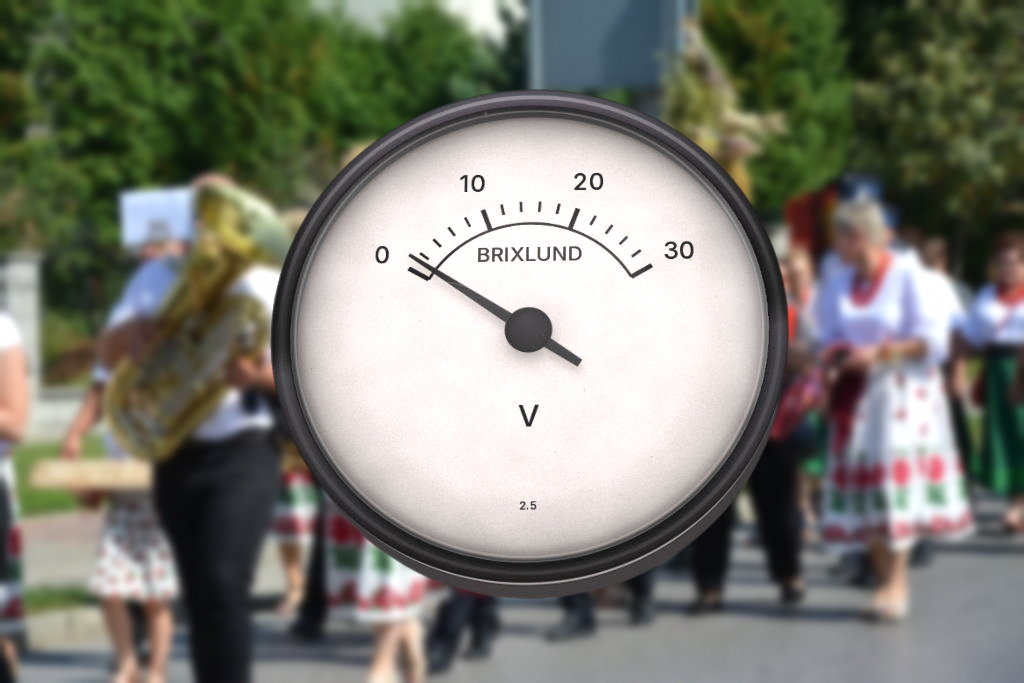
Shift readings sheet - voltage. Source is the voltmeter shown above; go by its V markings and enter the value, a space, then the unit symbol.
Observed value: 1 V
